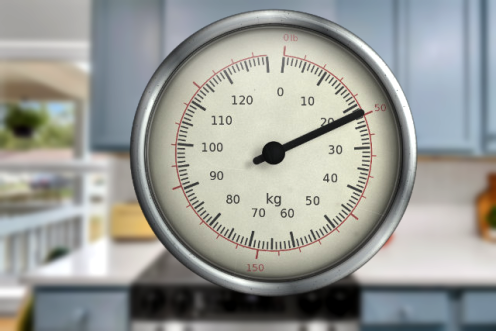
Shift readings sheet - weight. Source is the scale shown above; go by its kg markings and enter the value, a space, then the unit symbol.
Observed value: 22 kg
